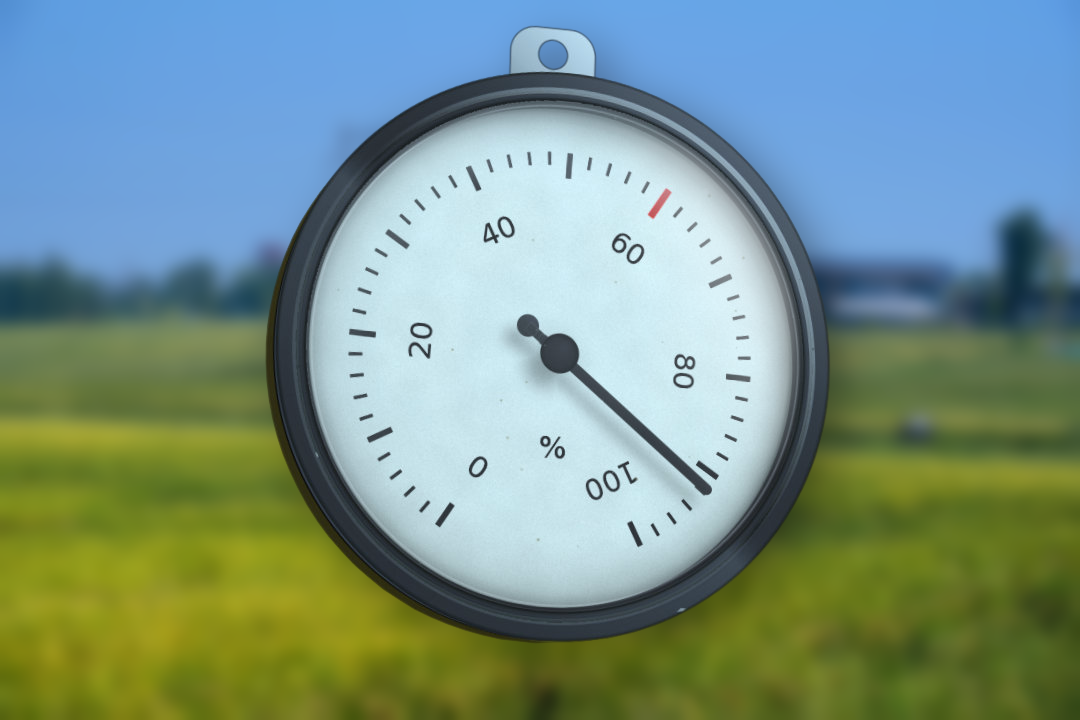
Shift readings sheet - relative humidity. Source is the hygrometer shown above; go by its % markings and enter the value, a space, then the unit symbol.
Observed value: 92 %
